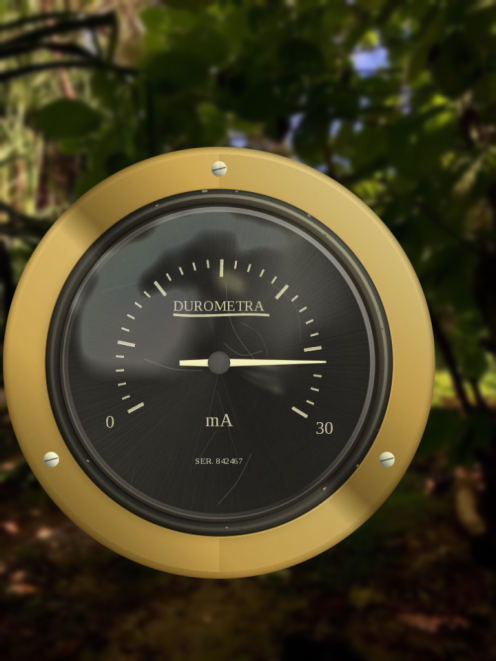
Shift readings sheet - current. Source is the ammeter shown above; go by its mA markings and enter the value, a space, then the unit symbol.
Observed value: 26 mA
